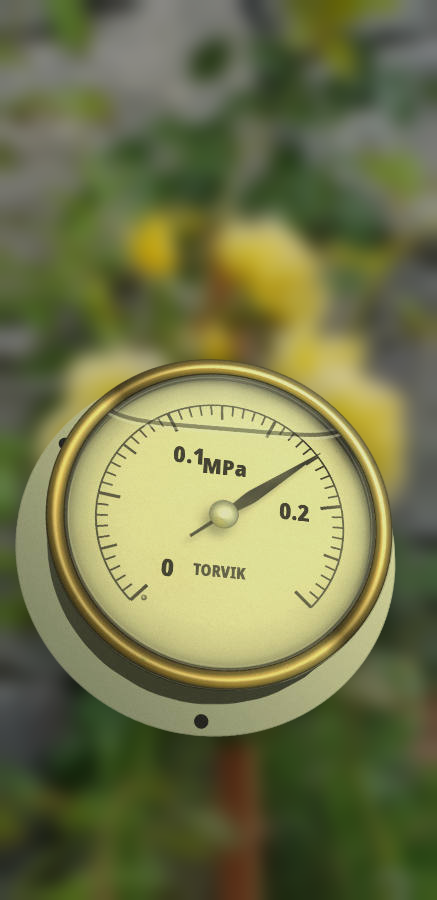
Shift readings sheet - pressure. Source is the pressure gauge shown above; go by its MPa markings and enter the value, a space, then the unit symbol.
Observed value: 0.175 MPa
